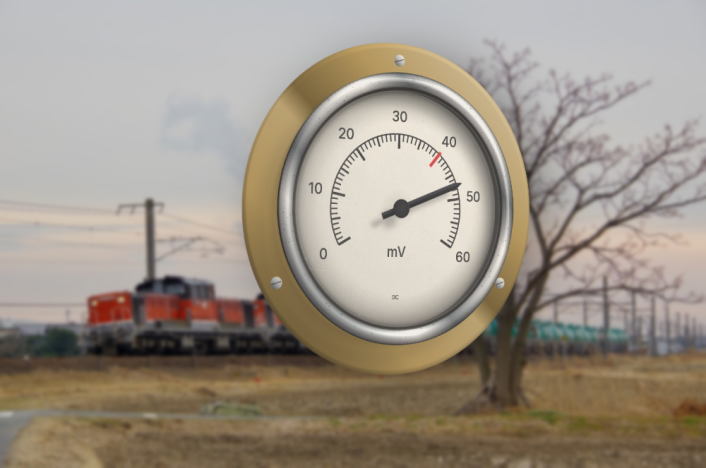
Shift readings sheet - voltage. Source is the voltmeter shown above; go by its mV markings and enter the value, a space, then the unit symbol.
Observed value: 47 mV
